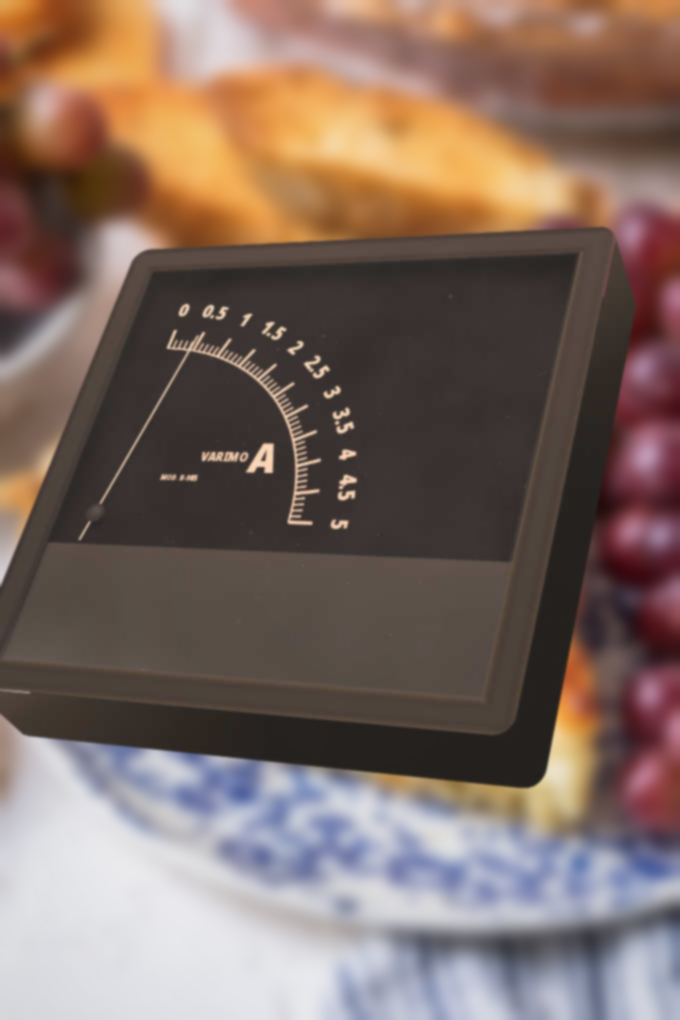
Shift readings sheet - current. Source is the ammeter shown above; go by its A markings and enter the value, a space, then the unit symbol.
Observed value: 0.5 A
